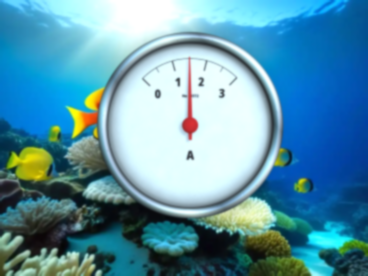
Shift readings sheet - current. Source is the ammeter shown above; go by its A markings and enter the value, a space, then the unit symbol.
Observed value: 1.5 A
